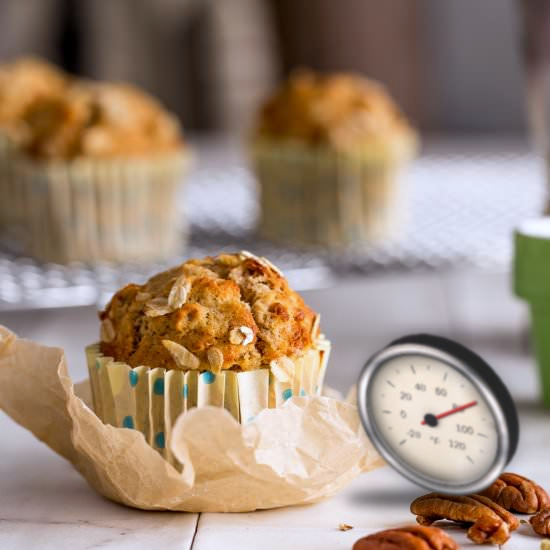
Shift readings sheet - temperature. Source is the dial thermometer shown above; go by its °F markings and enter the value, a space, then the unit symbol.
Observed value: 80 °F
